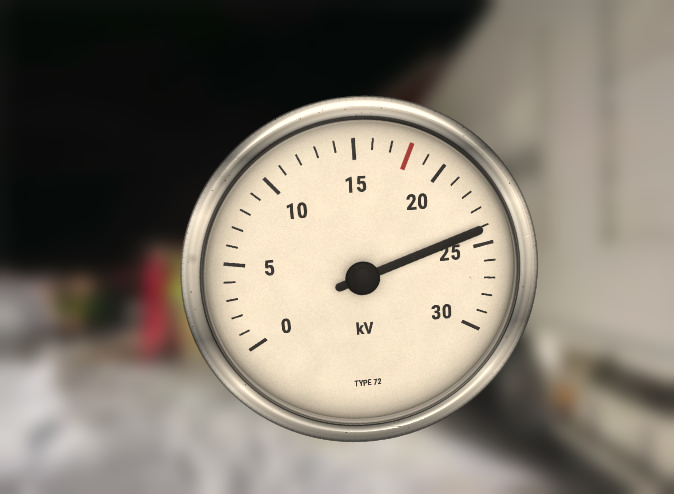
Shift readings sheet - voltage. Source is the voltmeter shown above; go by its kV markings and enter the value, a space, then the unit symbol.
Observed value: 24 kV
